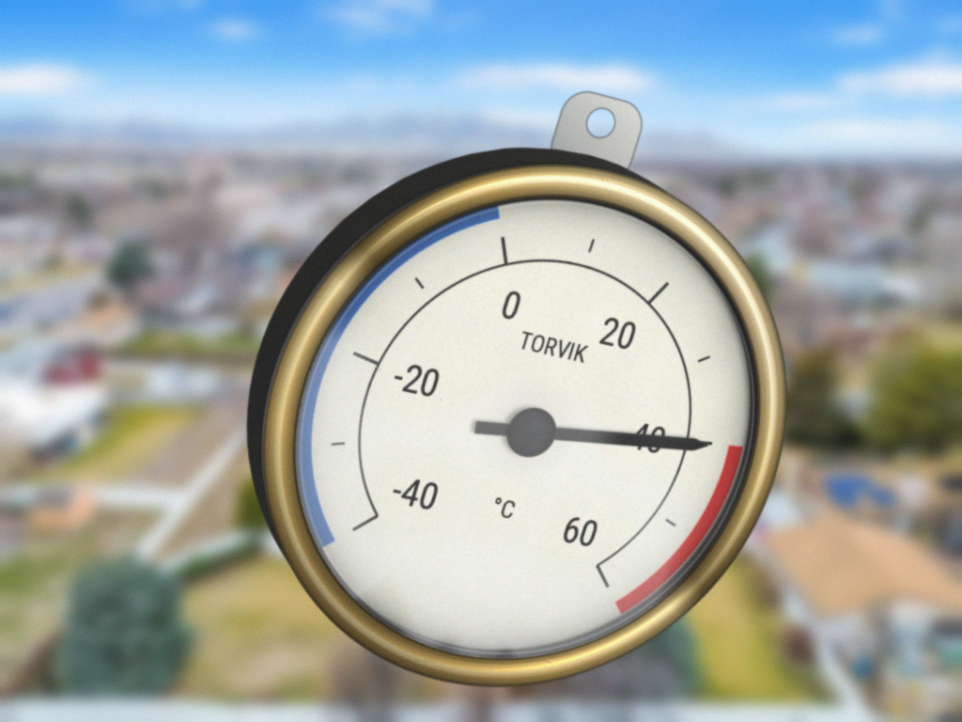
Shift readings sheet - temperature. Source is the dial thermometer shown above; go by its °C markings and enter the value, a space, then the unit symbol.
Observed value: 40 °C
